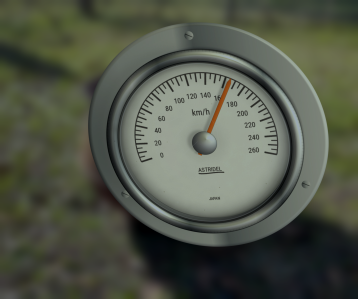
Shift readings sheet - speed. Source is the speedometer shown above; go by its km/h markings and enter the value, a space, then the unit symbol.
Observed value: 165 km/h
